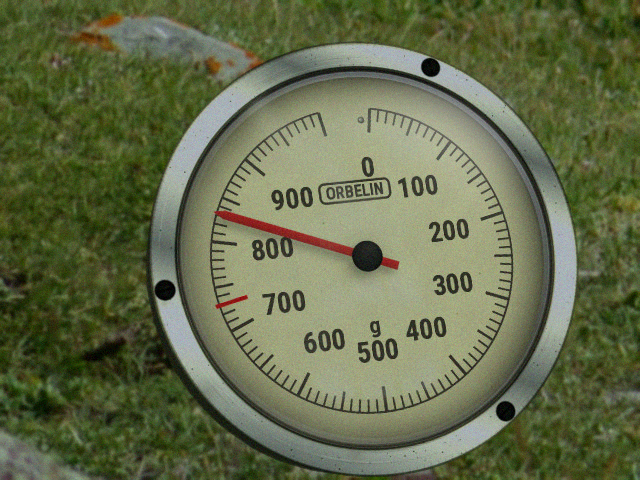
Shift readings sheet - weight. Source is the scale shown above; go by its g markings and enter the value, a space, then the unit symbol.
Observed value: 830 g
